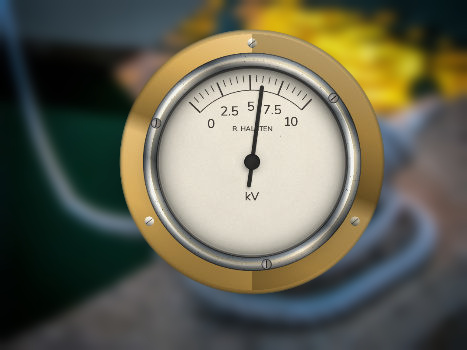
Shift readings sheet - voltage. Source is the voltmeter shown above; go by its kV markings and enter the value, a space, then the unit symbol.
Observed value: 6 kV
